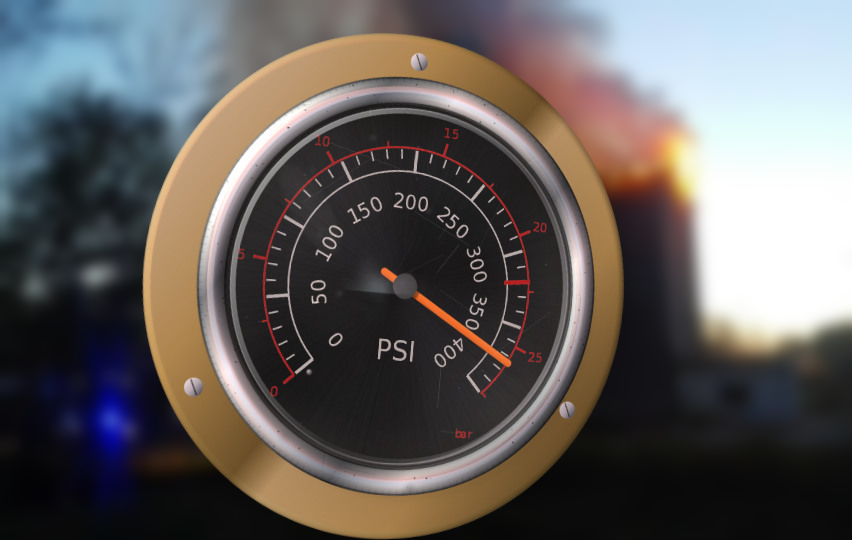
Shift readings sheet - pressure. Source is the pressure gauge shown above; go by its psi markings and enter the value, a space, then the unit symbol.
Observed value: 375 psi
